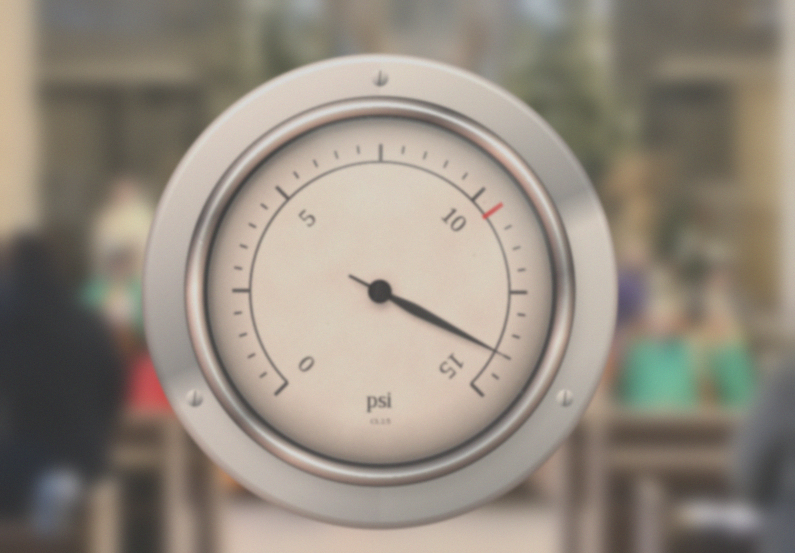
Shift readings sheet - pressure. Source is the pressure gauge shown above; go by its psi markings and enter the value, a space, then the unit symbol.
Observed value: 14 psi
